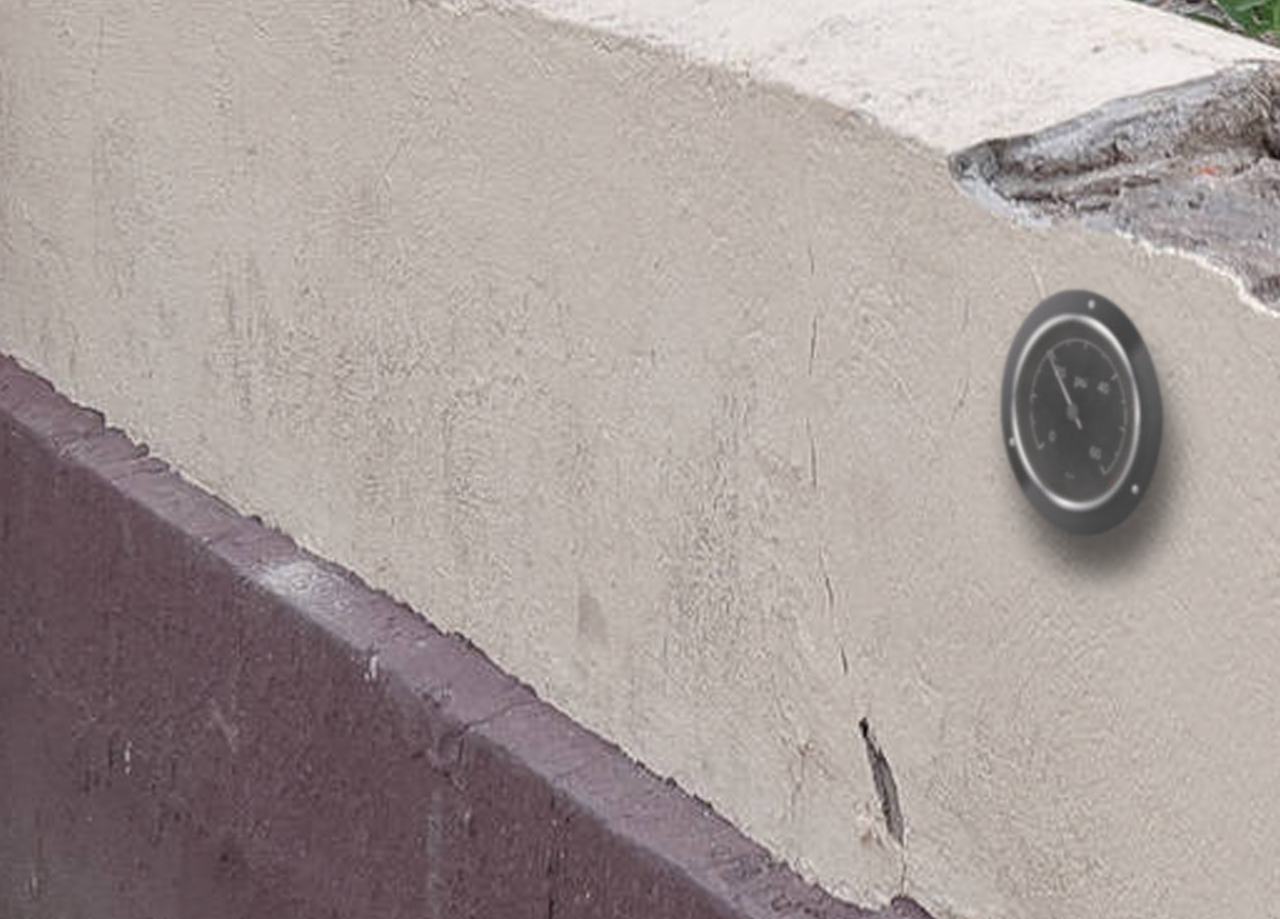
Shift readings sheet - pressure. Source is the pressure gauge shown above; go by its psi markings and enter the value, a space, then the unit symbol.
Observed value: 20 psi
